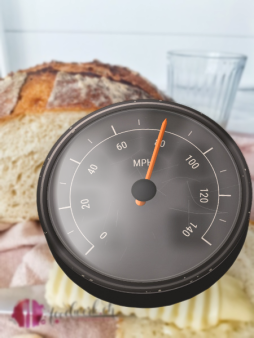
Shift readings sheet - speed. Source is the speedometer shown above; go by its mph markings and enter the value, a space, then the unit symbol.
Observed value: 80 mph
